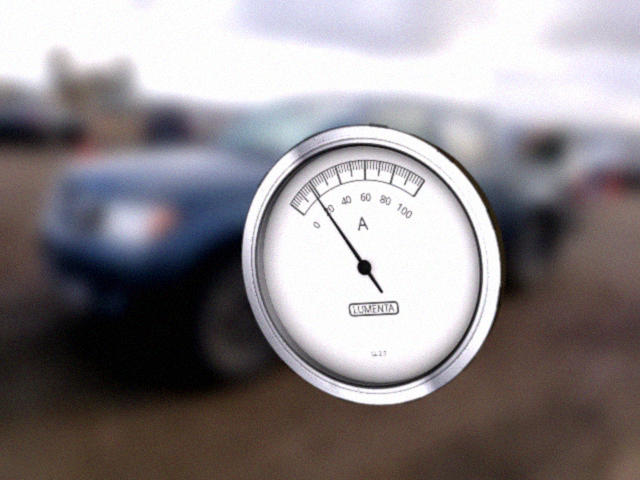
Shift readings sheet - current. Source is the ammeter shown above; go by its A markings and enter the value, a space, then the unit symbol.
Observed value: 20 A
